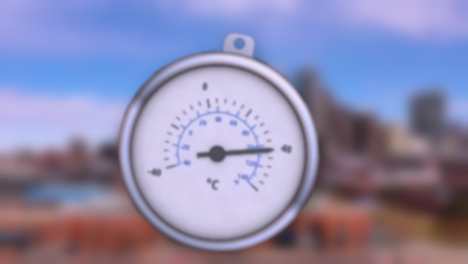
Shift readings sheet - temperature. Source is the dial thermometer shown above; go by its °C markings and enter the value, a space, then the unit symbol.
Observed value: 40 °C
